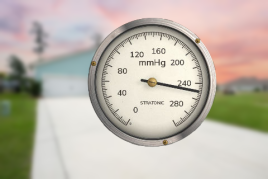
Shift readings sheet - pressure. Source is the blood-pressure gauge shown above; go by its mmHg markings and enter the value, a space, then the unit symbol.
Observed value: 250 mmHg
